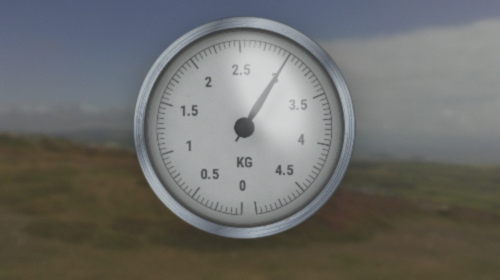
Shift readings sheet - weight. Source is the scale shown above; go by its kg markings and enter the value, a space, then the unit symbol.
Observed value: 3 kg
